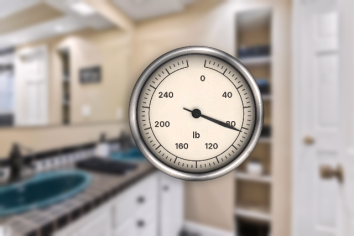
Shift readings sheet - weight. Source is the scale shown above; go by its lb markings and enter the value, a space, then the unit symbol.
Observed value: 84 lb
